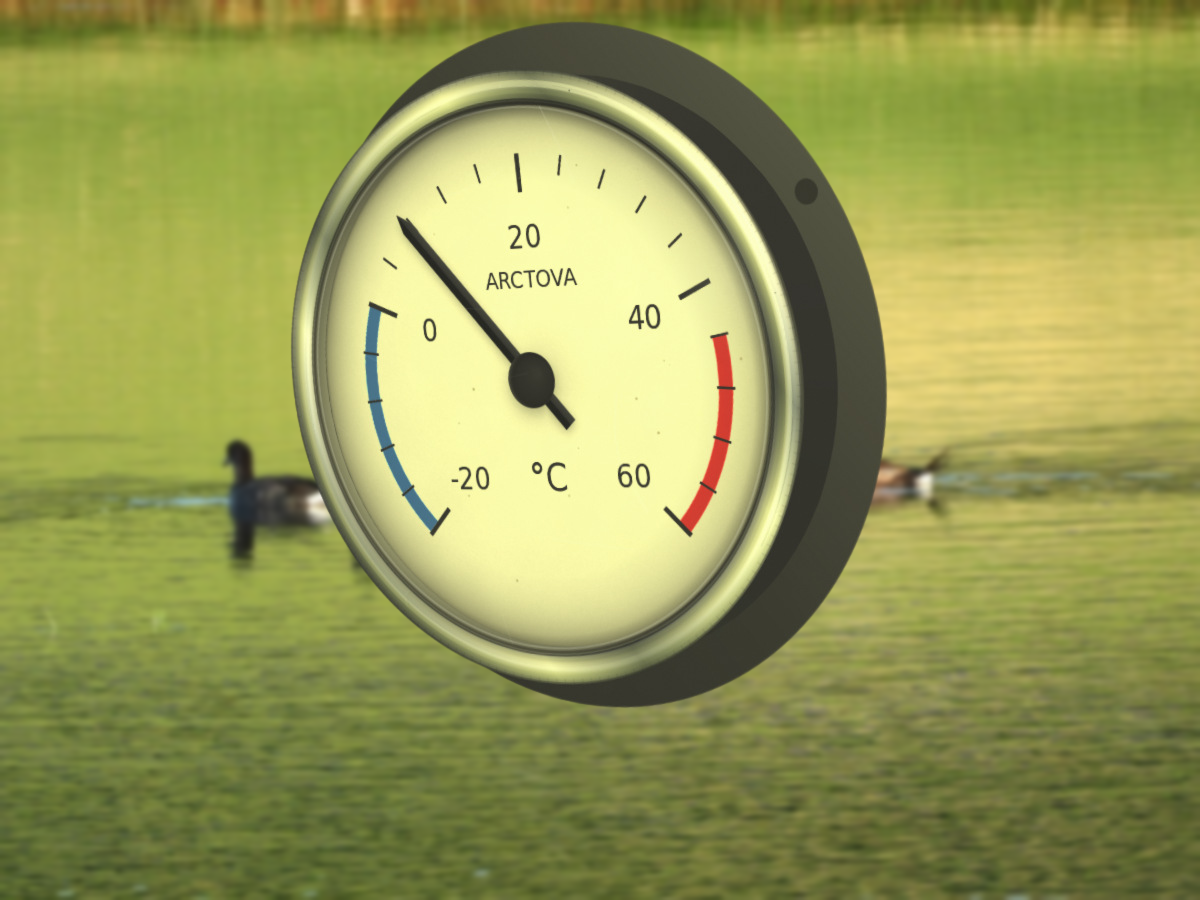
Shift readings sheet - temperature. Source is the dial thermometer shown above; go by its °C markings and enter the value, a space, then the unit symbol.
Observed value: 8 °C
